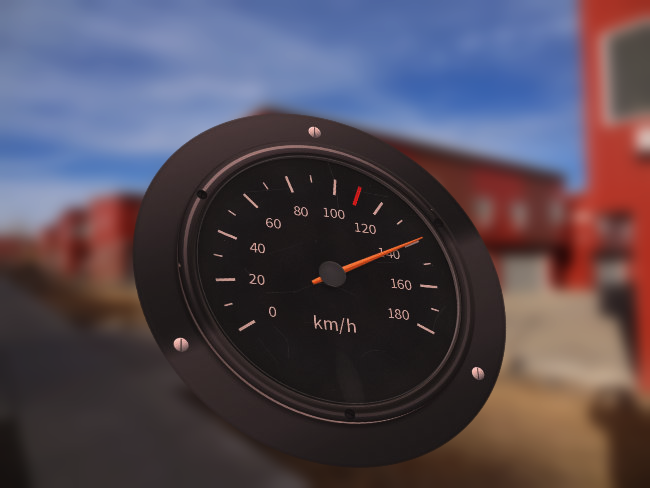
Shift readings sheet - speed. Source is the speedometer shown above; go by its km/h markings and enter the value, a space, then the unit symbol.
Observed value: 140 km/h
